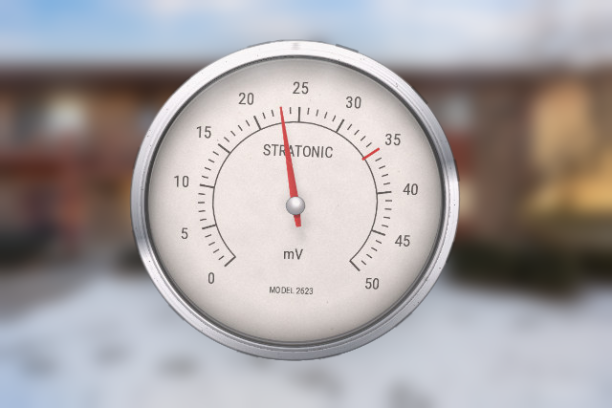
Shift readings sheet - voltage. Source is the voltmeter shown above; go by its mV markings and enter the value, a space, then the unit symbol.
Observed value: 23 mV
